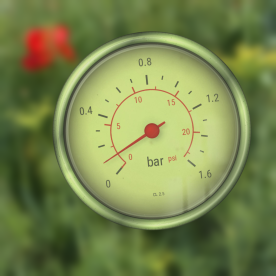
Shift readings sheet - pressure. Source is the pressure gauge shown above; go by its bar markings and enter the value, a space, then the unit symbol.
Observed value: 0.1 bar
